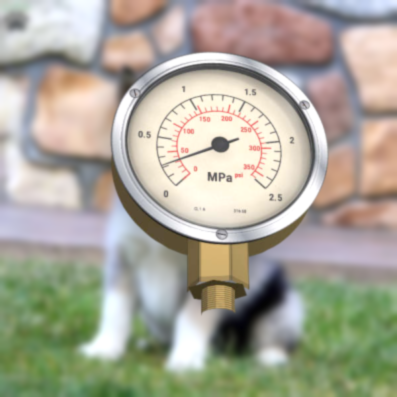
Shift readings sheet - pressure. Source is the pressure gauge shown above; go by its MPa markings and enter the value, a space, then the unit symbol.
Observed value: 0.2 MPa
